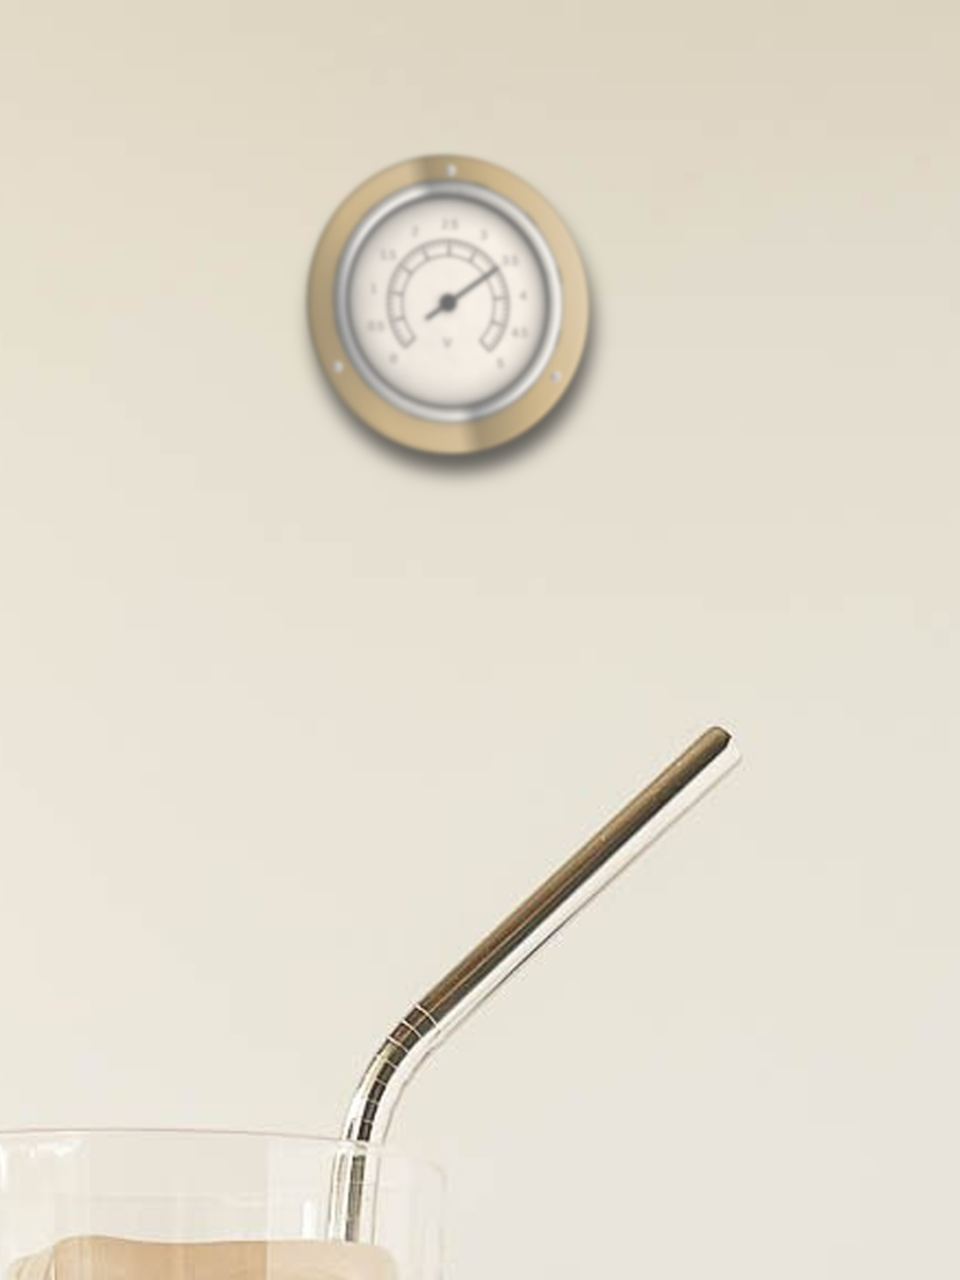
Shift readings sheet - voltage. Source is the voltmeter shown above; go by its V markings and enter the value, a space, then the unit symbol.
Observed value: 3.5 V
